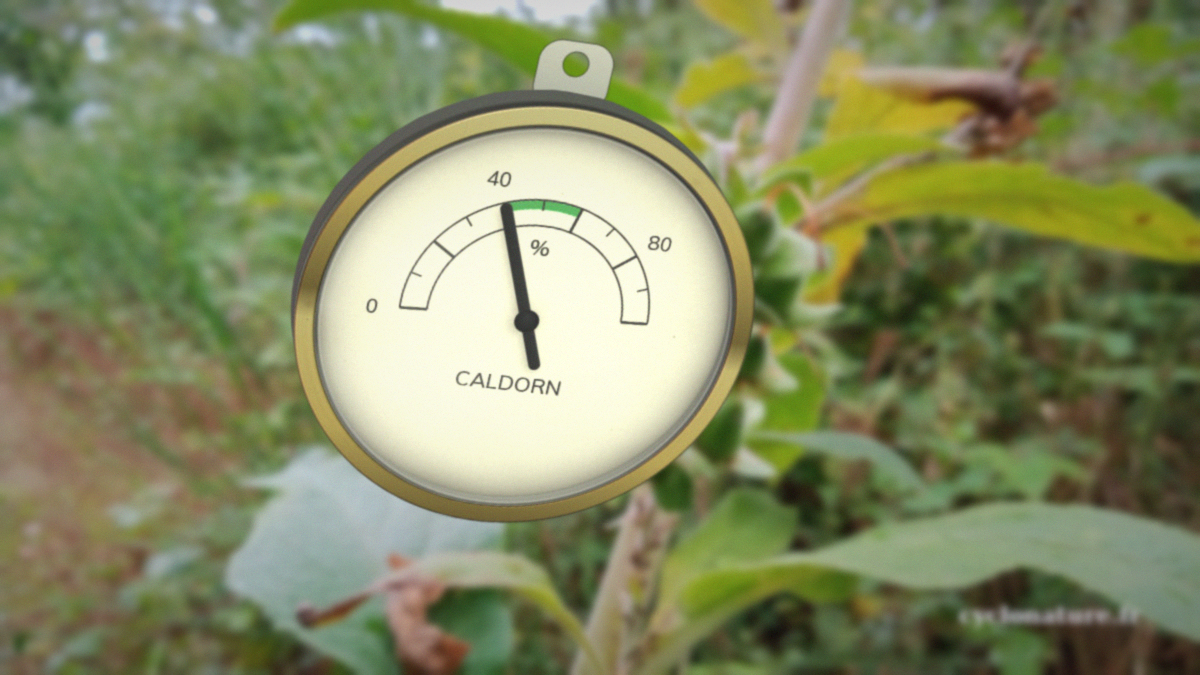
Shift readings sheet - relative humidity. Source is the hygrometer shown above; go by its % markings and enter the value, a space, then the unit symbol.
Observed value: 40 %
